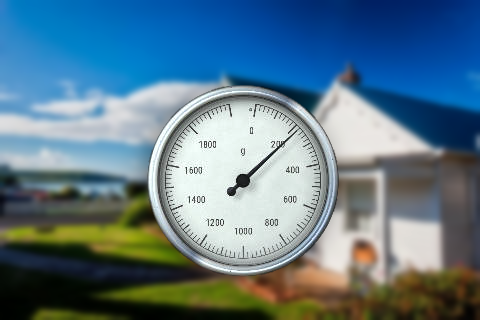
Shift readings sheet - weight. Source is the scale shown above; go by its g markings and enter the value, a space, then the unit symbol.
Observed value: 220 g
